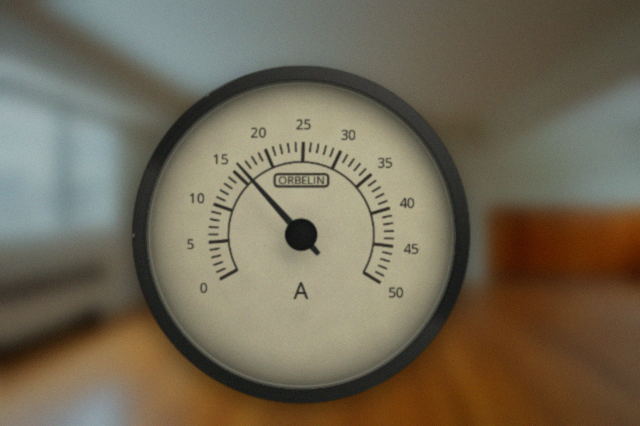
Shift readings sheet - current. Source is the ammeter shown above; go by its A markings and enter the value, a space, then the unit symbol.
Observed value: 16 A
